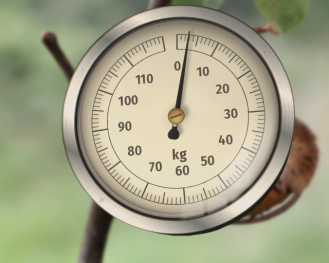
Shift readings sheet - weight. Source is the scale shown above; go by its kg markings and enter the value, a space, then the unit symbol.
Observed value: 3 kg
